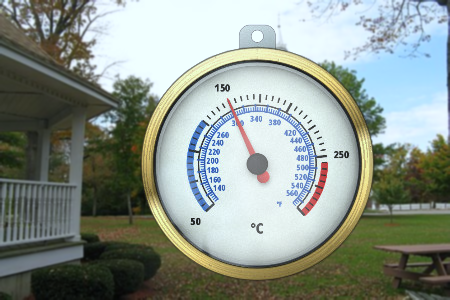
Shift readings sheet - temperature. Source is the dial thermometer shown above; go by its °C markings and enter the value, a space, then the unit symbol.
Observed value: 150 °C
